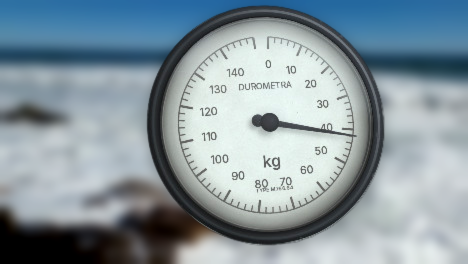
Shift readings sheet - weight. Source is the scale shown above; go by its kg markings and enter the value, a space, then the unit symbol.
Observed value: 42 kg
